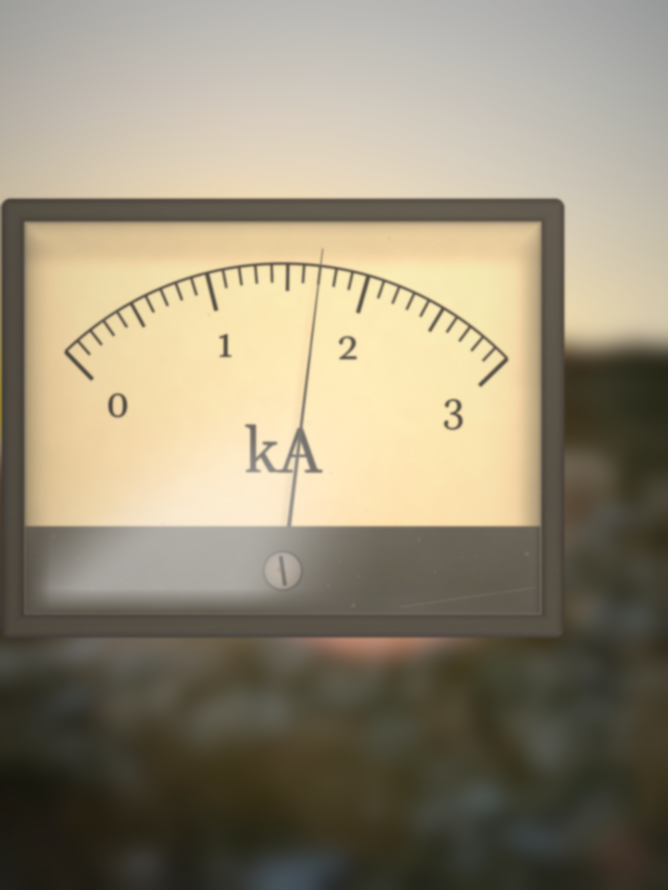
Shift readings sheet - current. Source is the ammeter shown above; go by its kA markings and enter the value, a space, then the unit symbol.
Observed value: 1.7 kA
